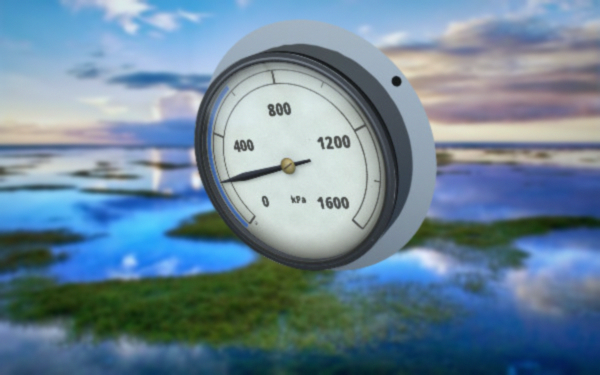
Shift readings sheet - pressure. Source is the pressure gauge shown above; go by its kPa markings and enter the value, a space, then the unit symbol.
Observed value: 200 kPa
